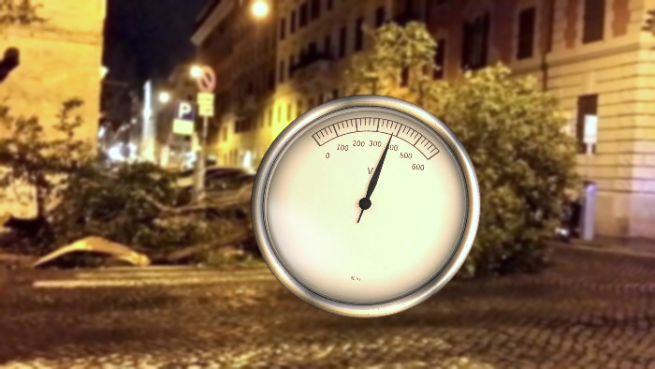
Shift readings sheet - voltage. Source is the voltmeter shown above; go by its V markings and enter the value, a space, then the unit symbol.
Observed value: 380 V
